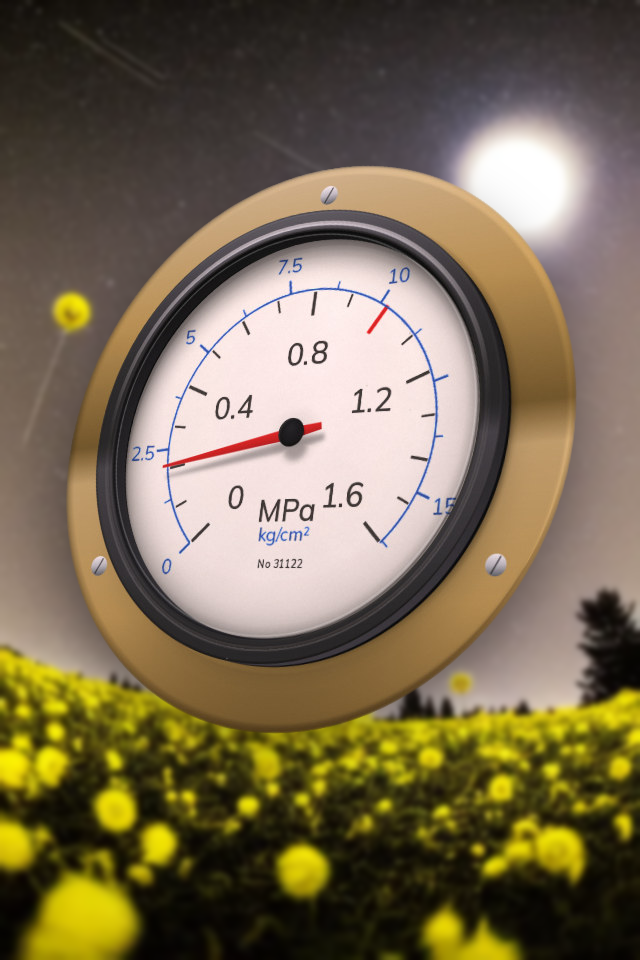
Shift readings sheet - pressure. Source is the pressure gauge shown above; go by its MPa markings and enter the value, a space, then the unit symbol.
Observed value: 0.2 MPa
